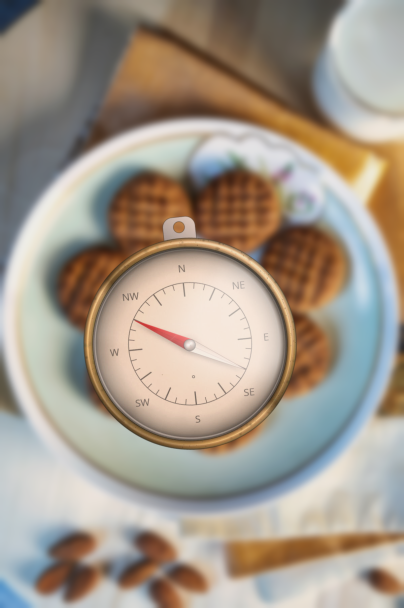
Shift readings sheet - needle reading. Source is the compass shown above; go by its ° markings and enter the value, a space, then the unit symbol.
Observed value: 300 °
